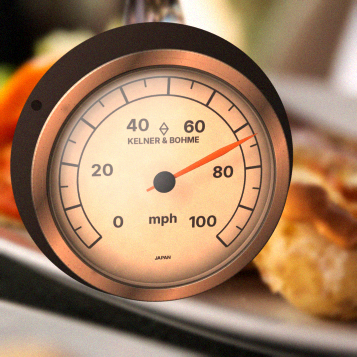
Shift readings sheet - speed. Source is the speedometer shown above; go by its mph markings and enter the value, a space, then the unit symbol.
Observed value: 72.5 mph
